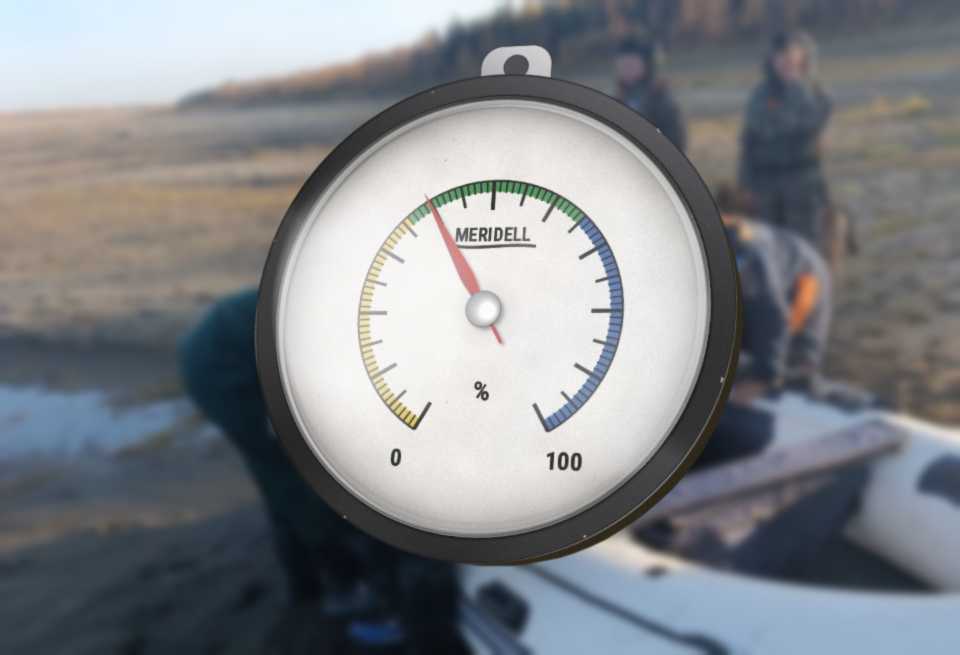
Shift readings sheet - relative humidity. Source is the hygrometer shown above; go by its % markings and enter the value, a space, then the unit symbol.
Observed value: 40 %
